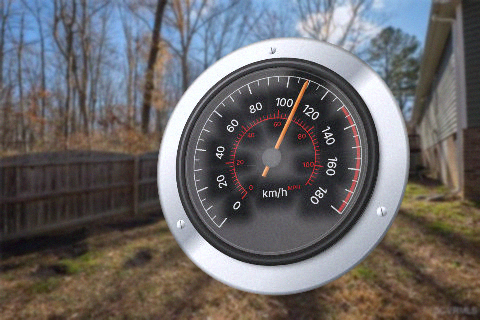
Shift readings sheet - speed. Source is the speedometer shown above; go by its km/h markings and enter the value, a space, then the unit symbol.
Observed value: 110 km/h
